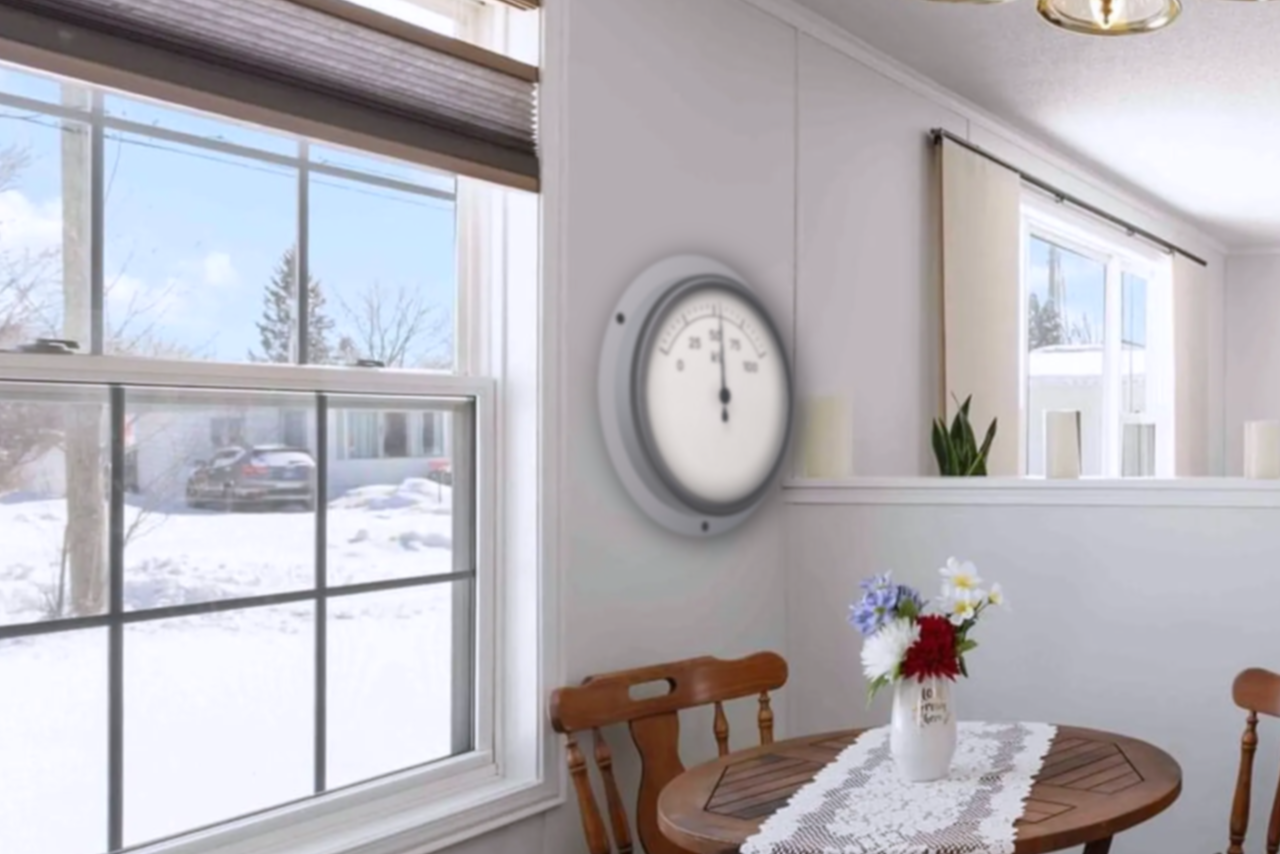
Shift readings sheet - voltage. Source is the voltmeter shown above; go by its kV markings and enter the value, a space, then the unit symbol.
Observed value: 50 kV
